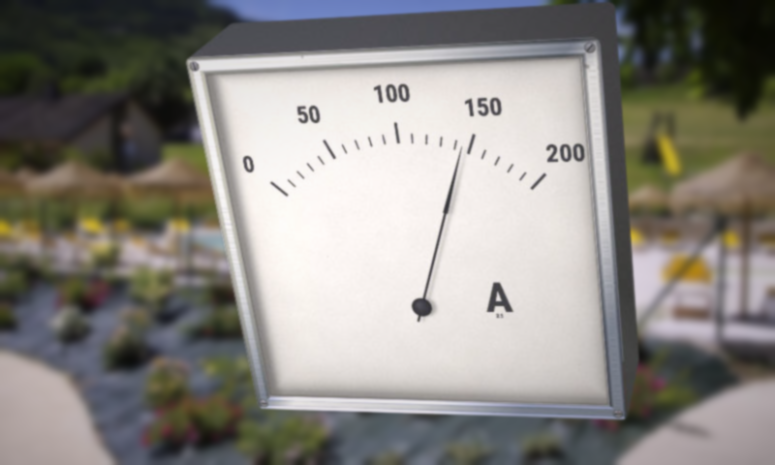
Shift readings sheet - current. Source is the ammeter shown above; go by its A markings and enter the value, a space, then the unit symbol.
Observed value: 145 A
